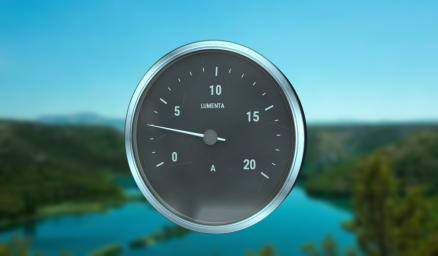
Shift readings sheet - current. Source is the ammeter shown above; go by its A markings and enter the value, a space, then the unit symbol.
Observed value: 3 A
